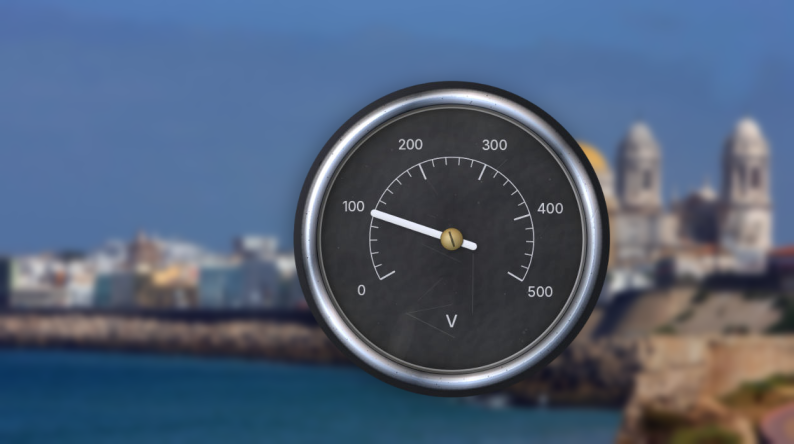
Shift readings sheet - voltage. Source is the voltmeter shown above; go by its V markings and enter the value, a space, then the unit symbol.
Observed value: 100 V
